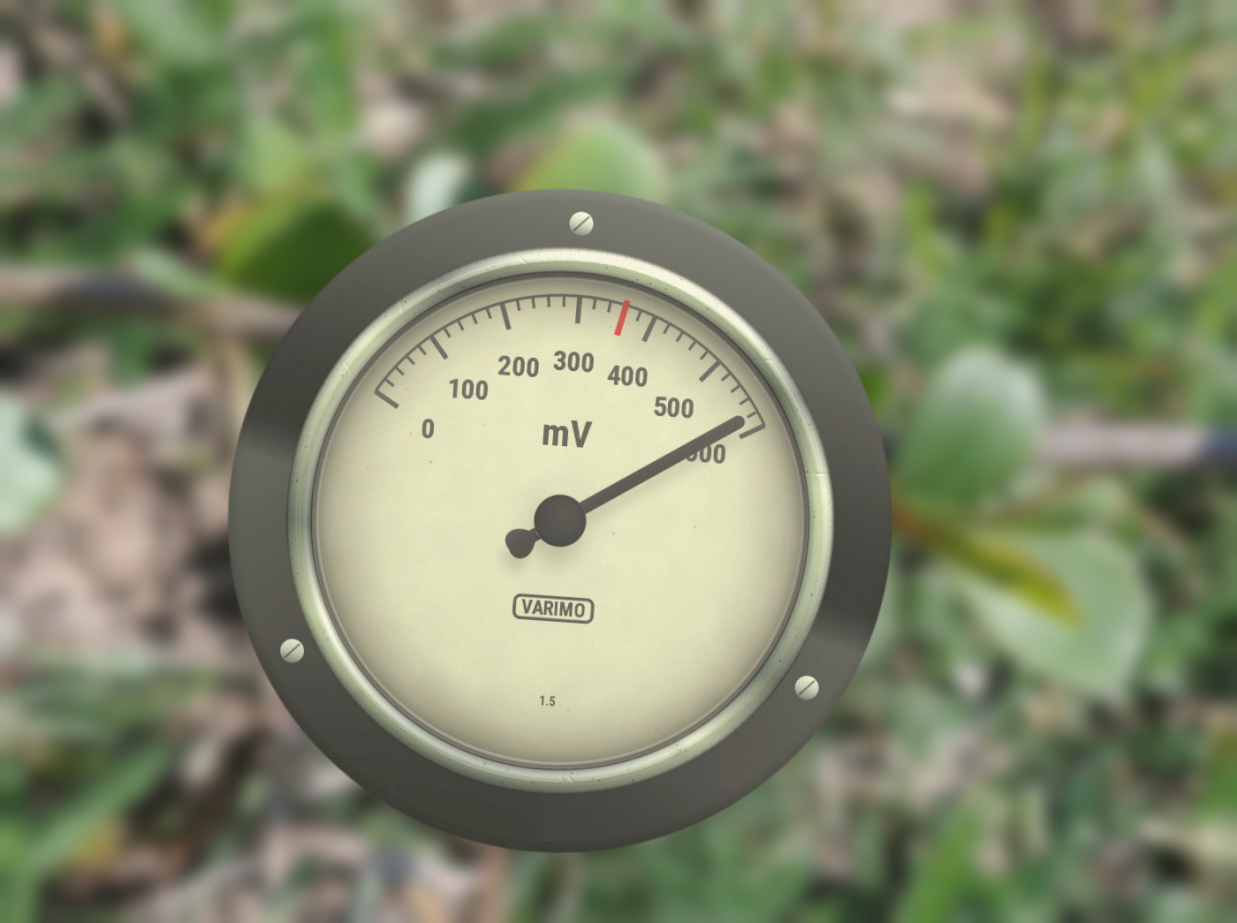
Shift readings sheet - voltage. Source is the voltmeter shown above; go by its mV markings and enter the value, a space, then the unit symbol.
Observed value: 580 mV
